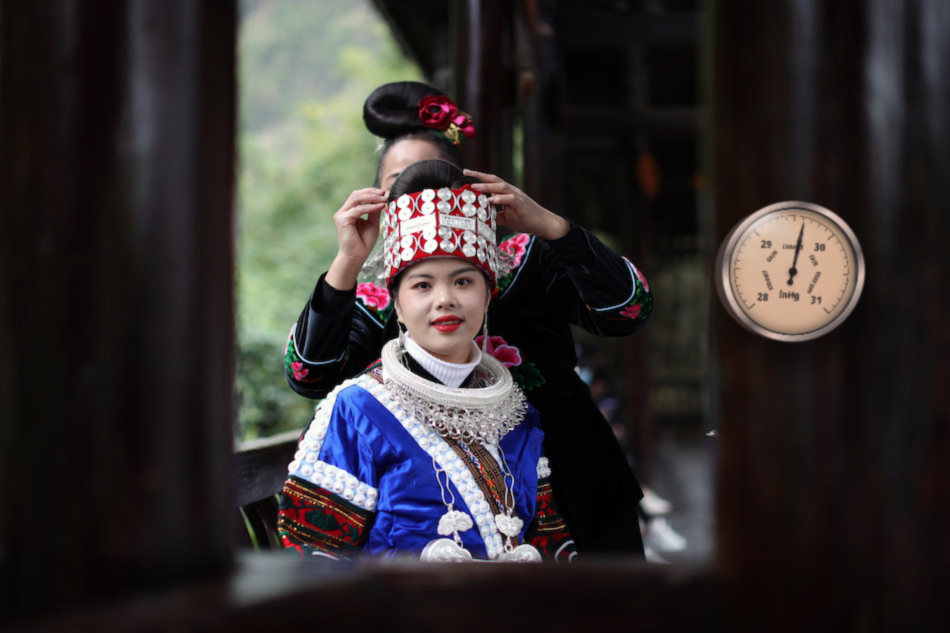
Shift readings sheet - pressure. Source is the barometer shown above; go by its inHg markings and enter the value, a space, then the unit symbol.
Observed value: 29.6 inHg
